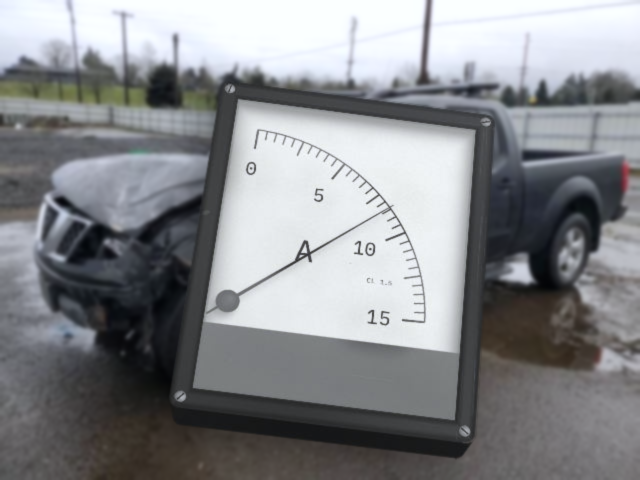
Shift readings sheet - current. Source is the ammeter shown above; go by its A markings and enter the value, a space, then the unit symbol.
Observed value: 8.5 A
